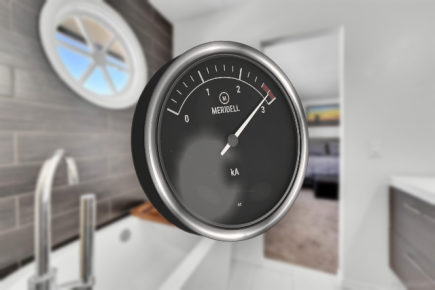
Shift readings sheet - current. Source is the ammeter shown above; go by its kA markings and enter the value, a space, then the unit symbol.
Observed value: 2.8 kA
